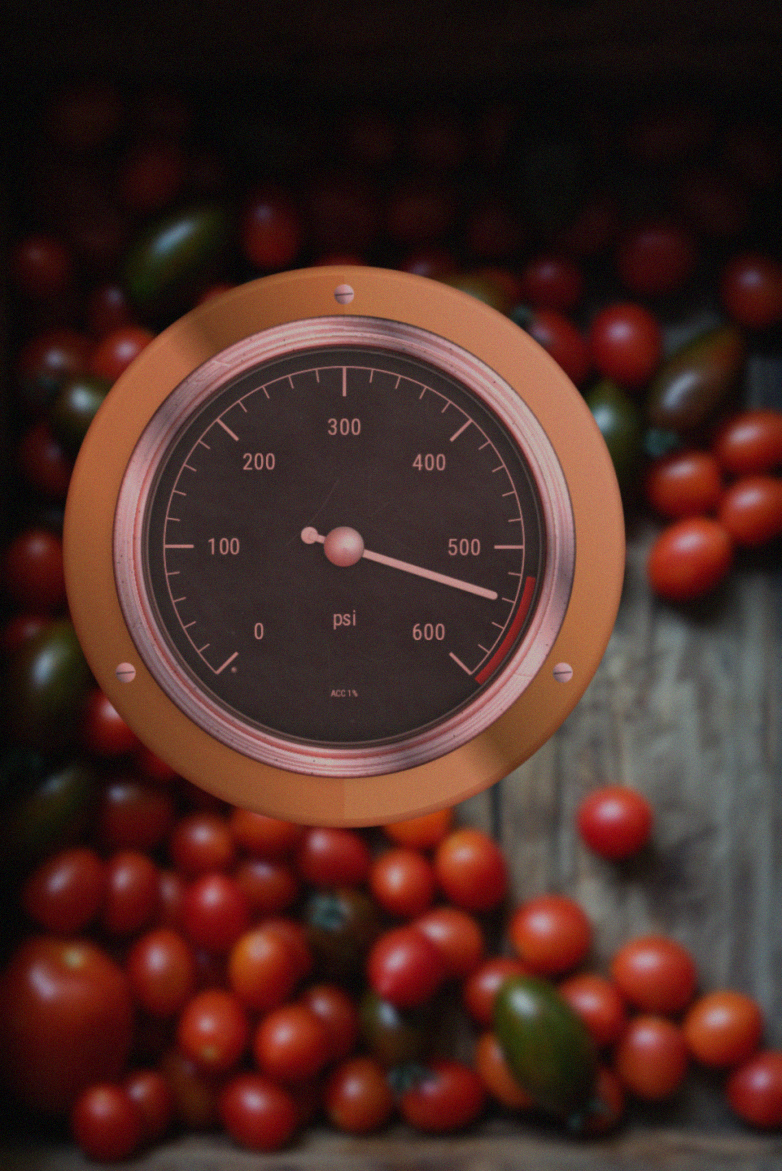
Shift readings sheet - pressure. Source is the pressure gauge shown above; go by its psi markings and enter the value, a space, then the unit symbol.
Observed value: 540 psi
